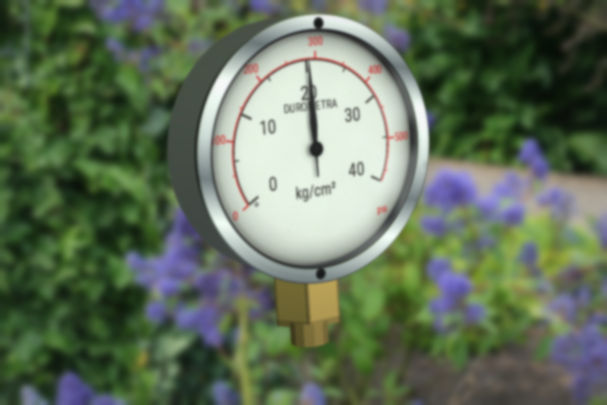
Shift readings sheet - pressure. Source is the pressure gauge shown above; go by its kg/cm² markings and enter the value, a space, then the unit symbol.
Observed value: 20 kg/cm²
